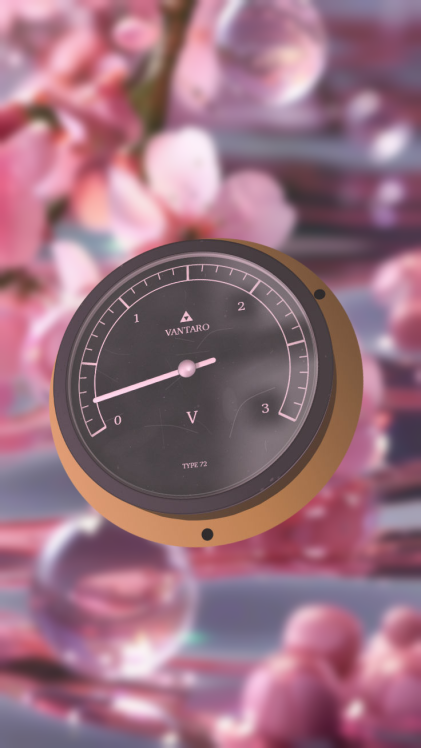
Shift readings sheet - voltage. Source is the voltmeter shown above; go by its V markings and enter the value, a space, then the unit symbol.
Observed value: 0.2 V
